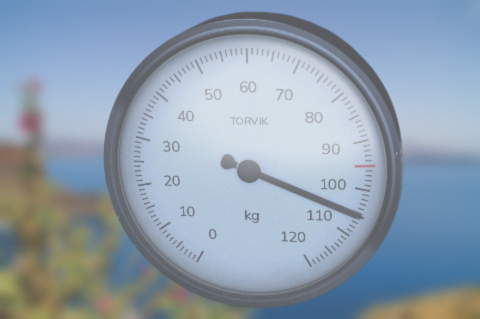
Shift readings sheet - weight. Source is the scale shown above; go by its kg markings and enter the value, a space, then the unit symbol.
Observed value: 105 kg
